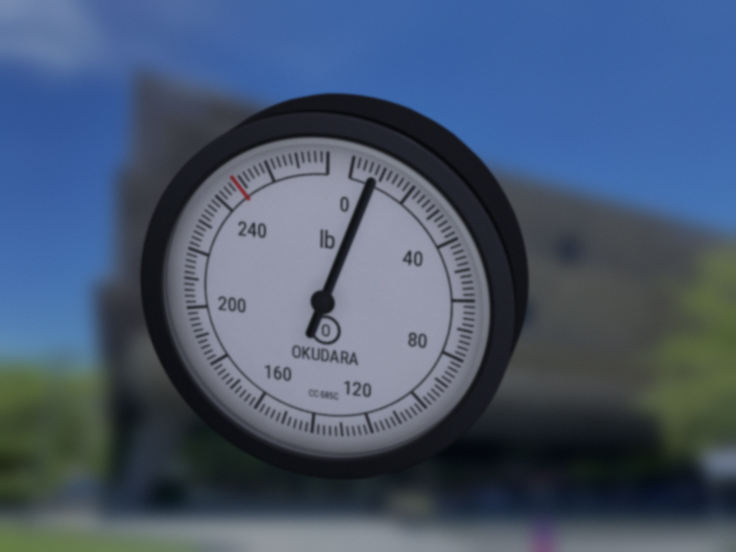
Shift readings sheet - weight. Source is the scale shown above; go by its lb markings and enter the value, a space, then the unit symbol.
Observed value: 8 lb
